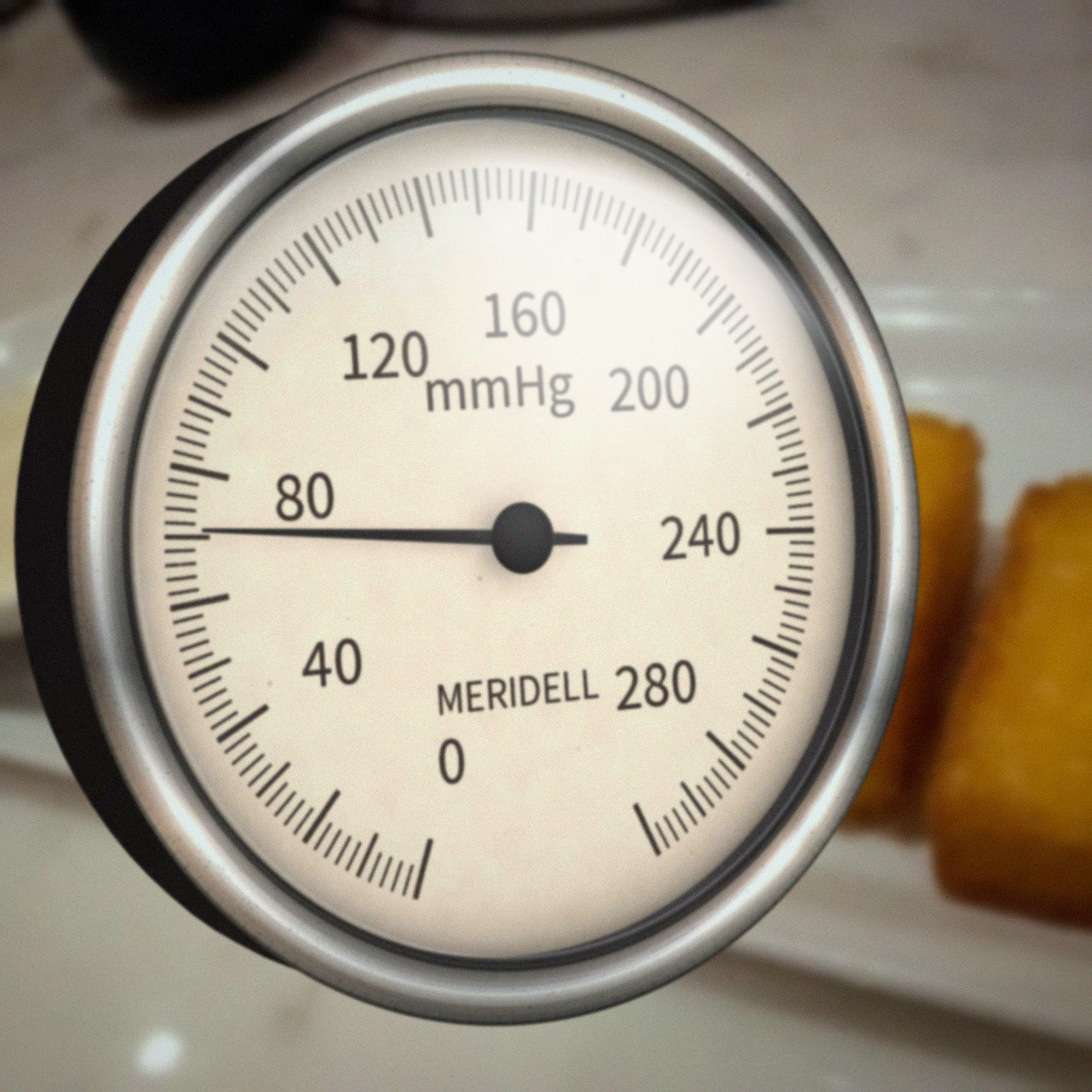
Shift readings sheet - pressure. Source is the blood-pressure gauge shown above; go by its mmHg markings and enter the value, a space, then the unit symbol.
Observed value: 71 mmHg
